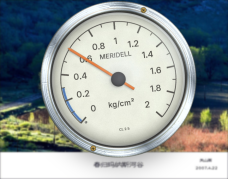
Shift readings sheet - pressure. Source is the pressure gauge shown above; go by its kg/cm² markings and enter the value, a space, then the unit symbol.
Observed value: 0.6 kg/cm²
